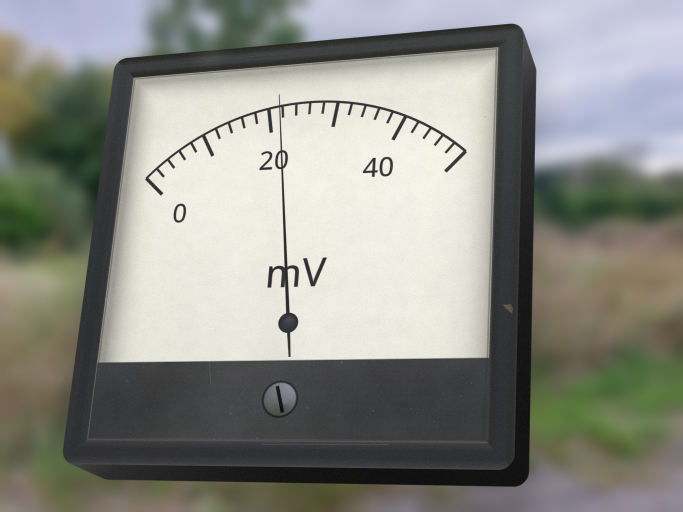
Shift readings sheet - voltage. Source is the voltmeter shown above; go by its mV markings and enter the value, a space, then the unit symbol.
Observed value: 22 mV
